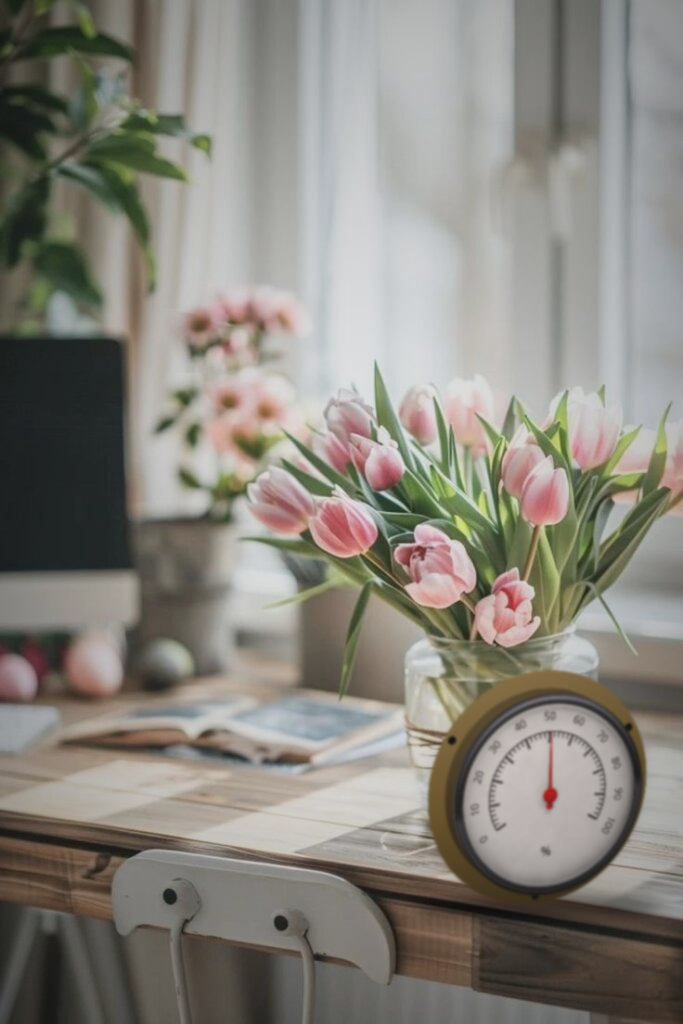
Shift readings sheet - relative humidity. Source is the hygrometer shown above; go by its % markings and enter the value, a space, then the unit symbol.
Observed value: 50 %
